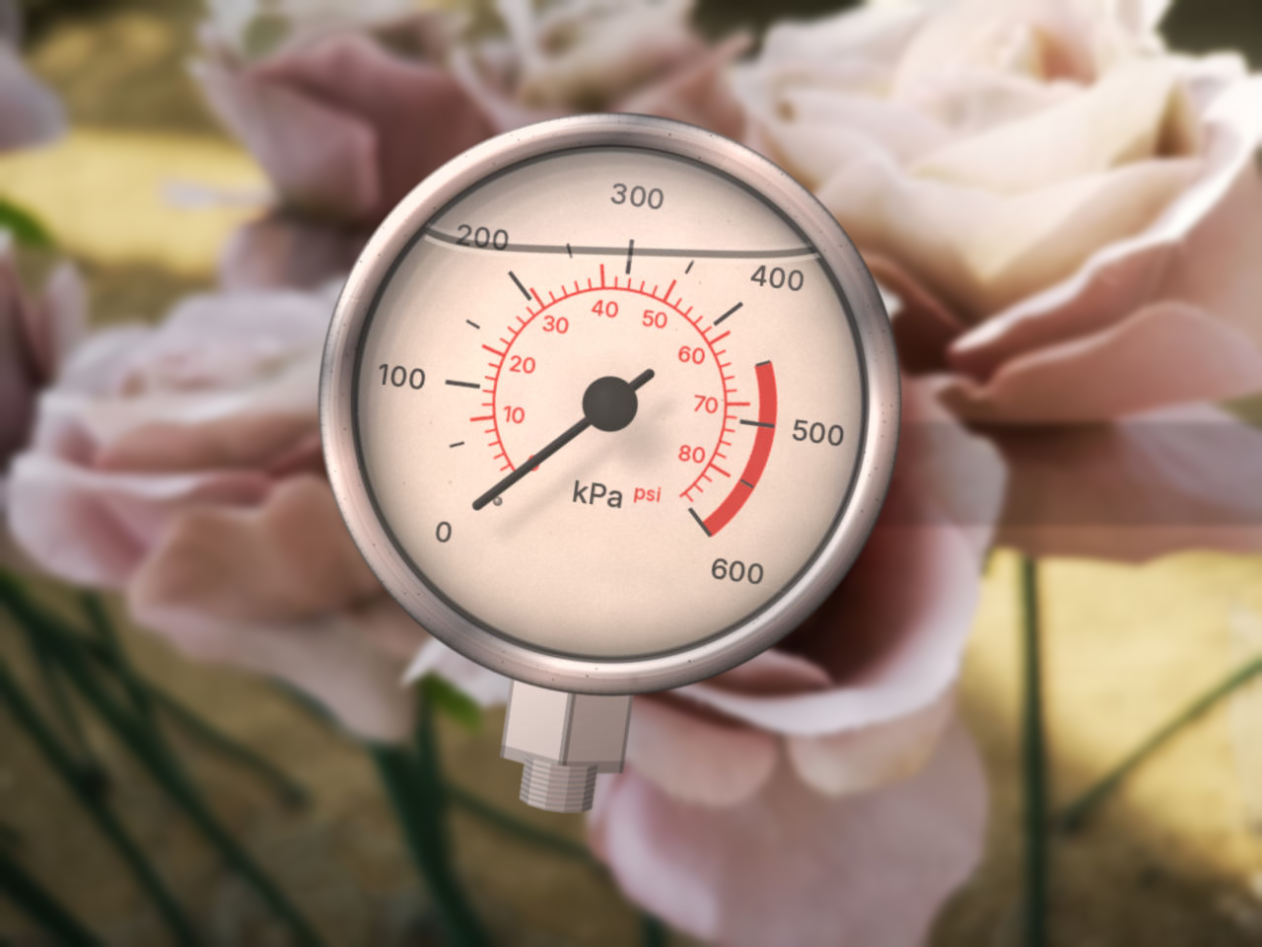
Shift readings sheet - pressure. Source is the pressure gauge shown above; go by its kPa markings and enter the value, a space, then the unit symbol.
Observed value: 0 kPa
